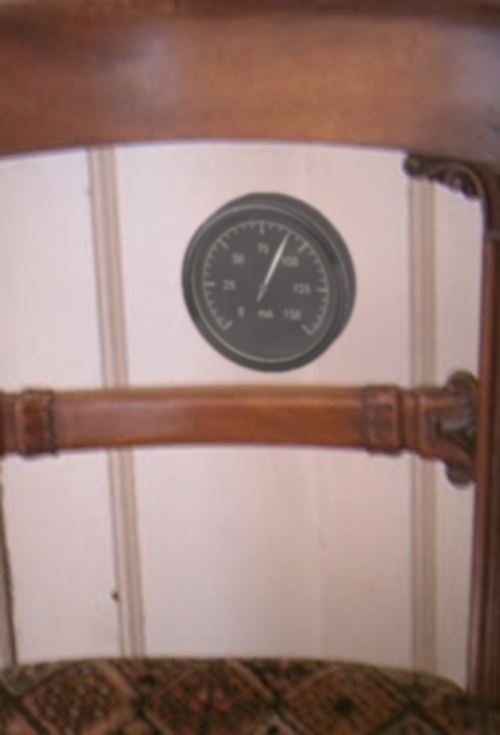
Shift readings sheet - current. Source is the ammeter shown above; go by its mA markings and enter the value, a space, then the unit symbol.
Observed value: 90 mA
